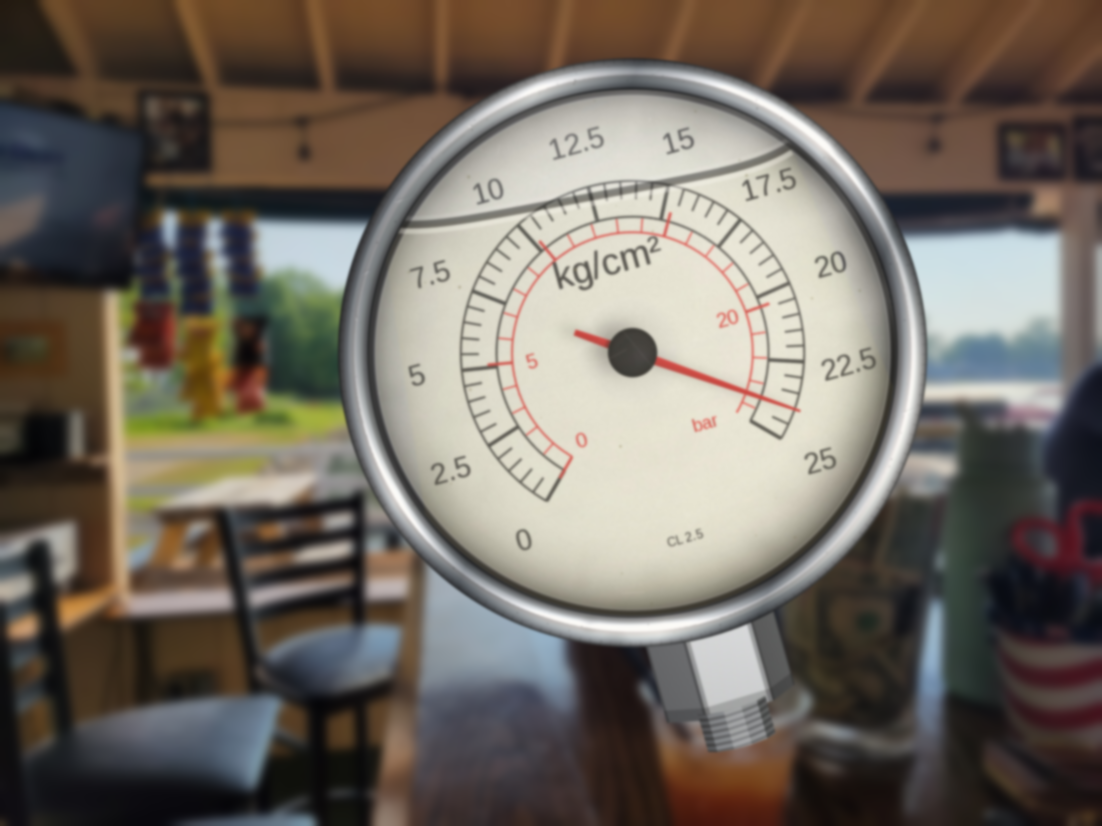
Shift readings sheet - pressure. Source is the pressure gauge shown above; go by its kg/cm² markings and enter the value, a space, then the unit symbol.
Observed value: 24 kg/cm²
